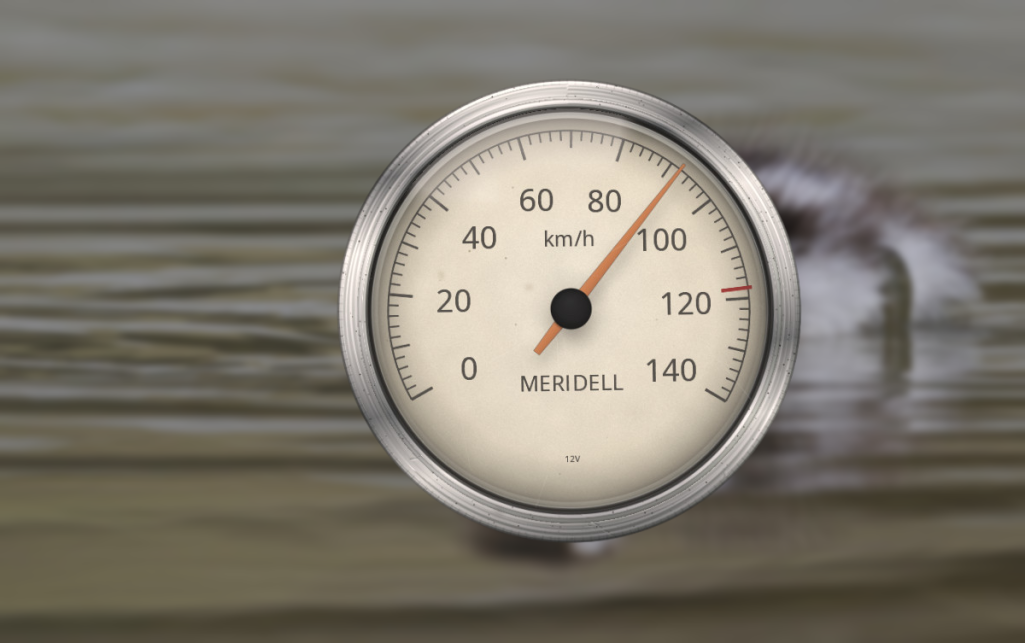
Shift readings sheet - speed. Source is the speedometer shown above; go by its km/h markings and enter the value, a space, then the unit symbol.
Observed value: 92 km/h
